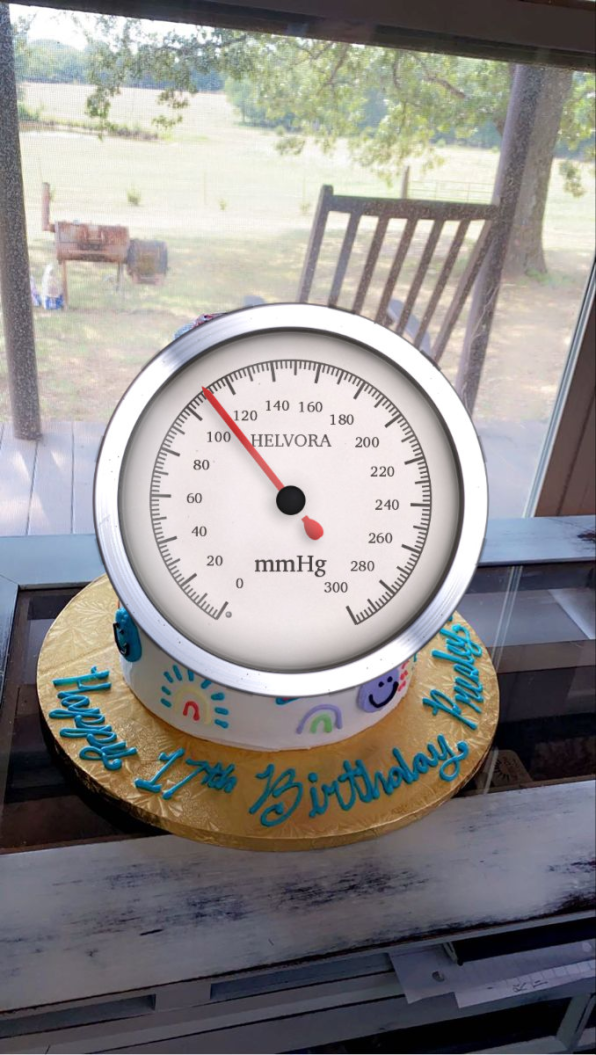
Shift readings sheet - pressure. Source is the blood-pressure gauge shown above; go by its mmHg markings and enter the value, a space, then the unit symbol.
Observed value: 110 mmHg
